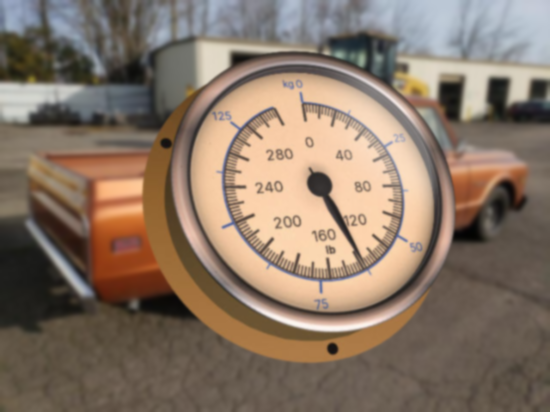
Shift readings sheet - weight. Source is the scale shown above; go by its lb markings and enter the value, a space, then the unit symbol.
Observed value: 140 lb
